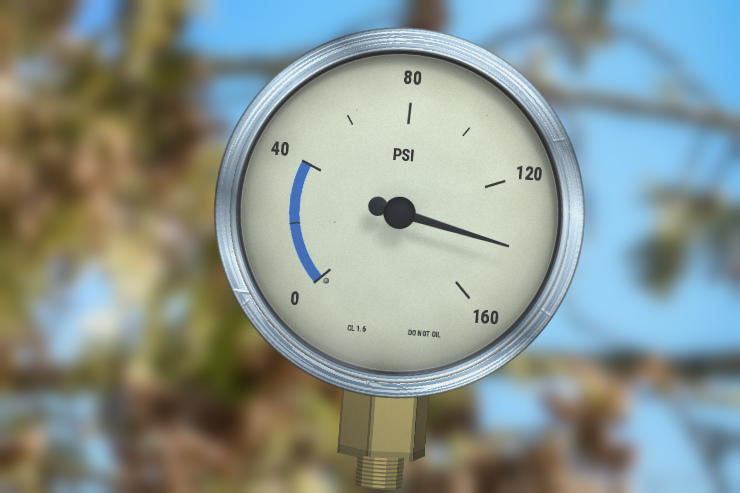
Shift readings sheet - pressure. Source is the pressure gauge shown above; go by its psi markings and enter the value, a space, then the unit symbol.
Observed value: 140 psi
